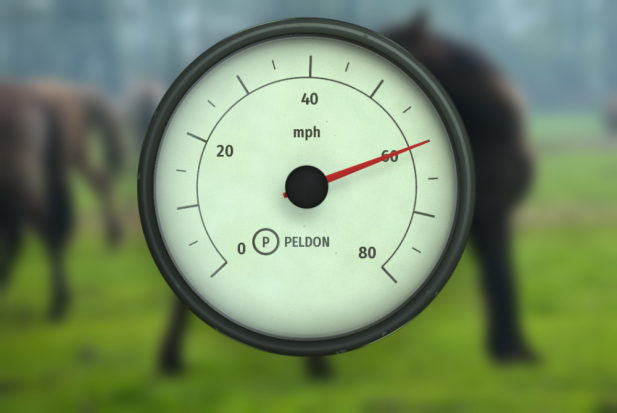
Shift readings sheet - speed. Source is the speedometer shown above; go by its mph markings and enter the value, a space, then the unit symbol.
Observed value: 60 mph
